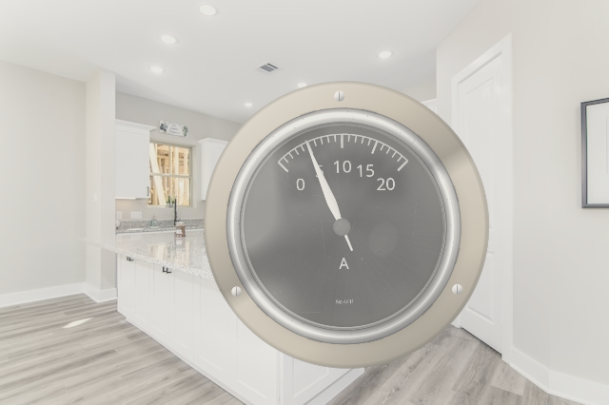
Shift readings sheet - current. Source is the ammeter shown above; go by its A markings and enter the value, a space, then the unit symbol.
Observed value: 5 A
